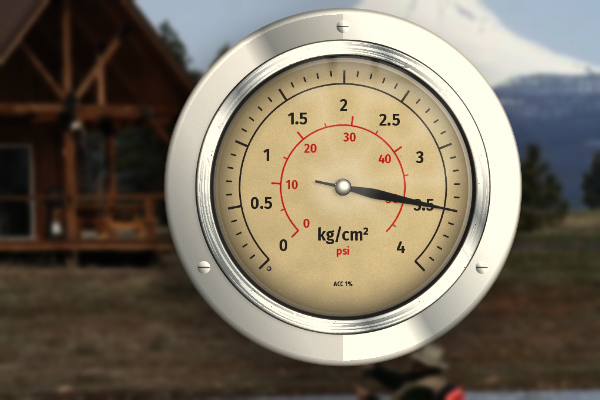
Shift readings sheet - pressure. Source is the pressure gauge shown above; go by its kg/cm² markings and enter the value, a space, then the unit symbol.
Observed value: 3.5 kg/cm²
